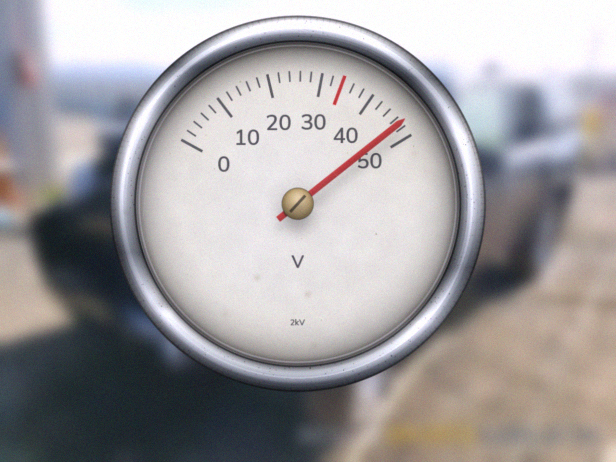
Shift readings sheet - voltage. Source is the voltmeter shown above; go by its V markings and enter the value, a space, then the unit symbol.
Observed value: 47 V
